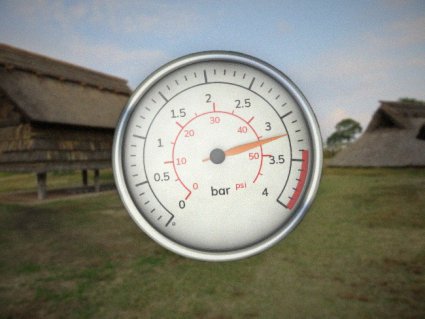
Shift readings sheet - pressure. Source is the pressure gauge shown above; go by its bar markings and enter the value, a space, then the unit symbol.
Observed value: 3.2 bar
